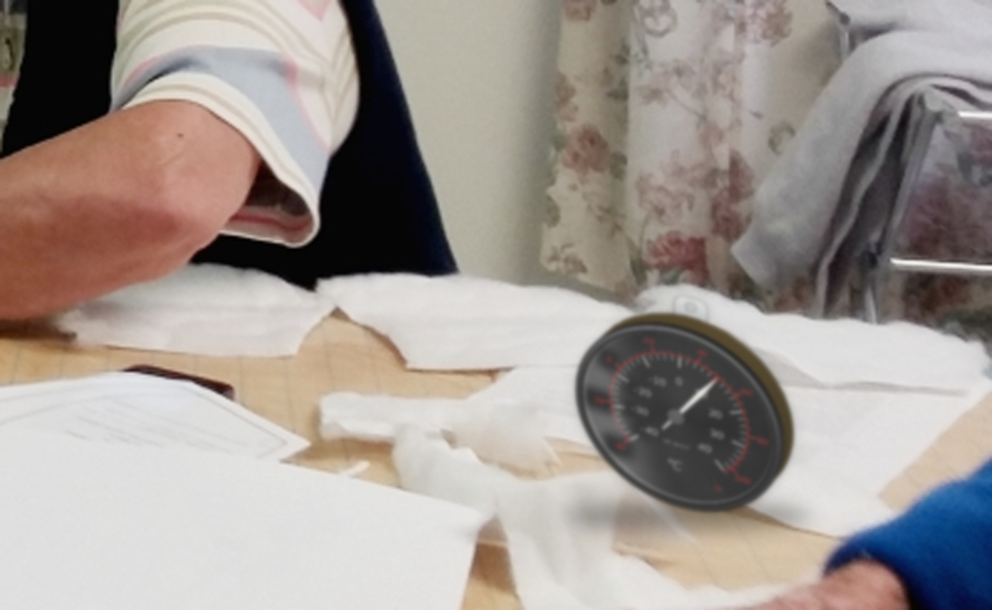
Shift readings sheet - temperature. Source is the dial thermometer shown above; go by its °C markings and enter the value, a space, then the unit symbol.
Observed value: 10 °C
